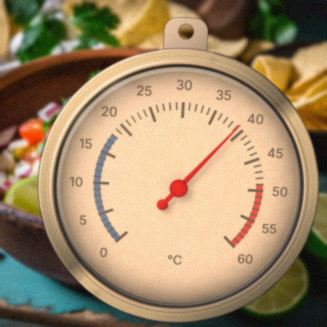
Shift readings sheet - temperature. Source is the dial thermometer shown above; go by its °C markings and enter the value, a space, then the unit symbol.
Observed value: 39 °C
